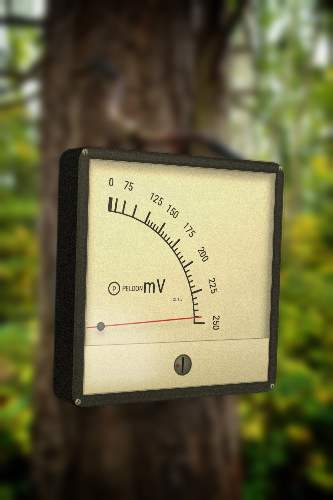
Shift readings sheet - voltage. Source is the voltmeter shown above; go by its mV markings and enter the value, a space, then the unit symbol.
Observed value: 245 mV
